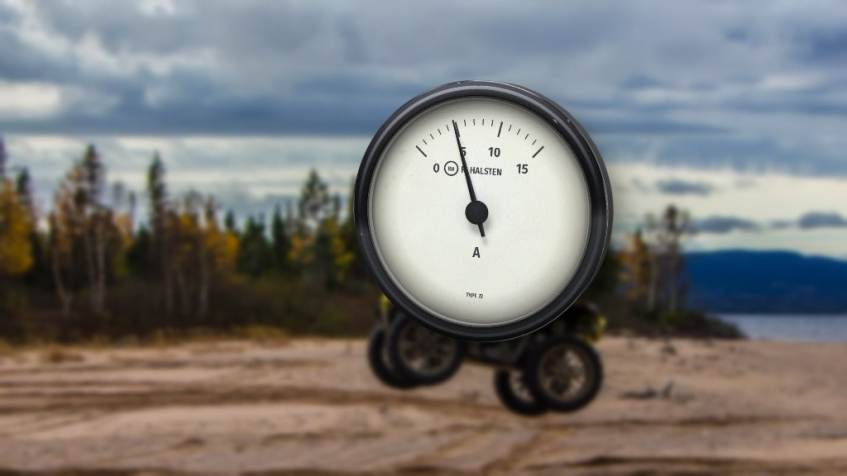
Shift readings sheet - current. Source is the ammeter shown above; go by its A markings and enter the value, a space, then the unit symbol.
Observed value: 5 A
